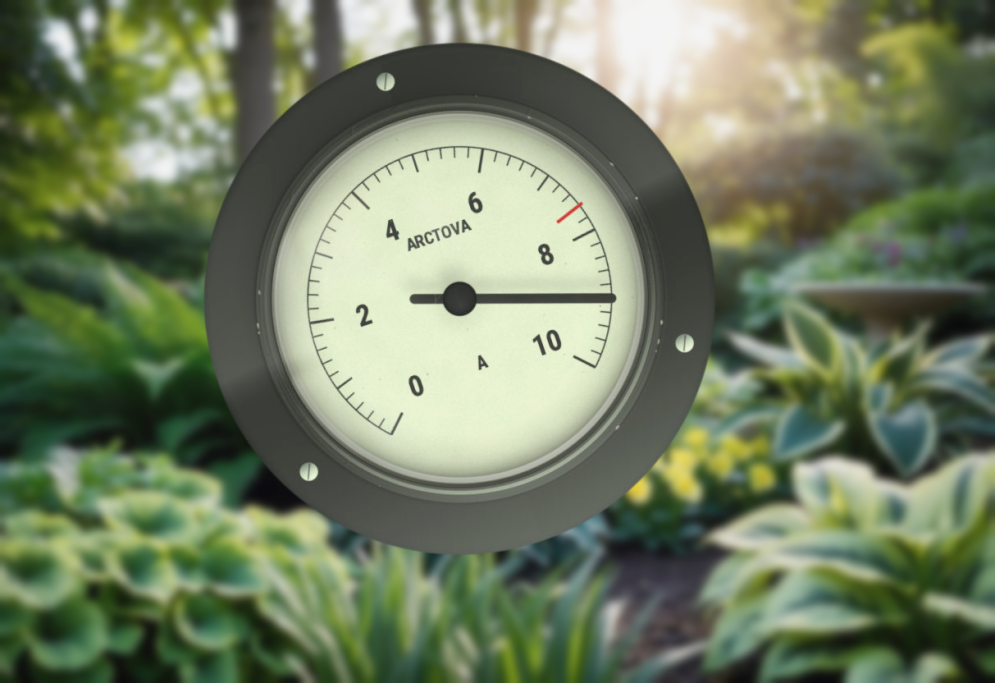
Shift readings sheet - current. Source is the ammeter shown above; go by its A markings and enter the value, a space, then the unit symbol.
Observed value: 9 A
